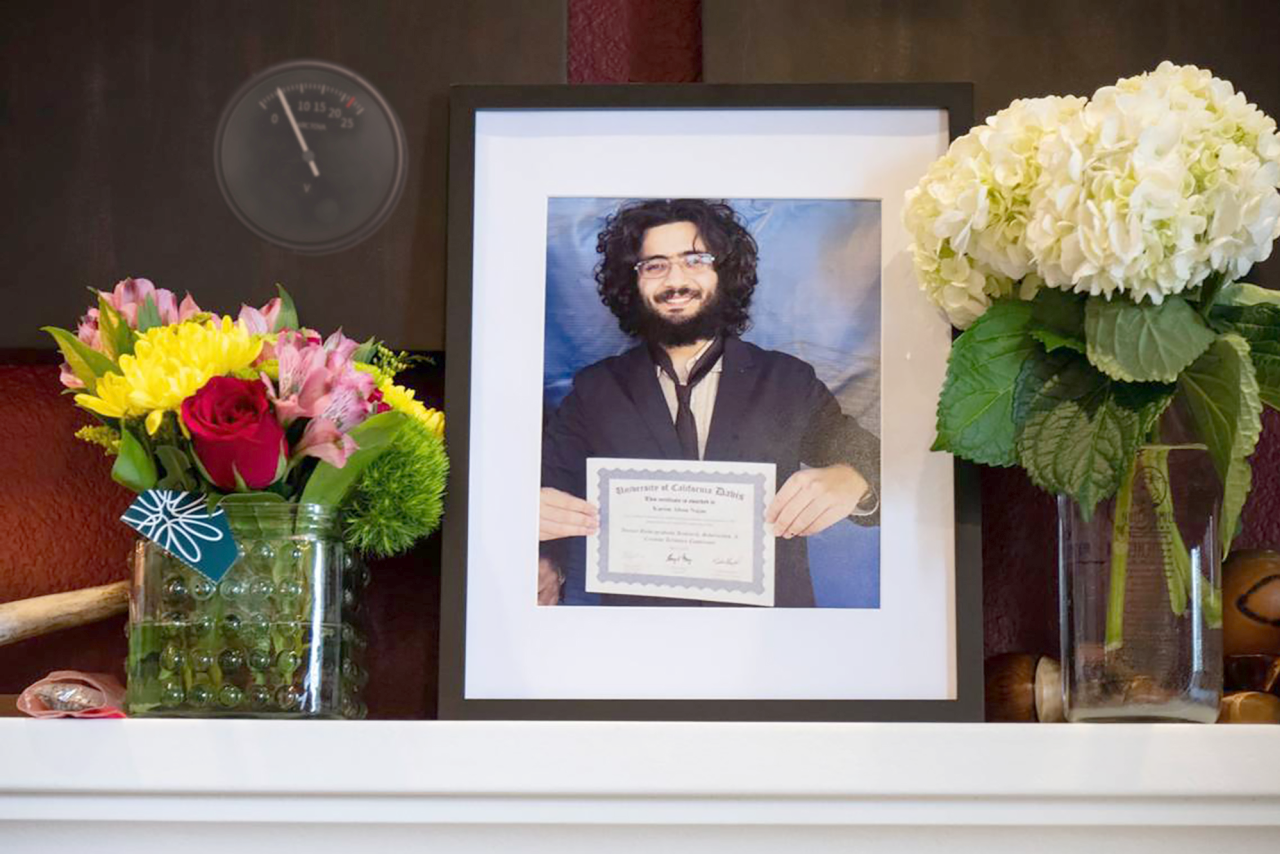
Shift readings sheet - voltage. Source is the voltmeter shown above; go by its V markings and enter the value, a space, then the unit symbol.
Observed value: 5 V
